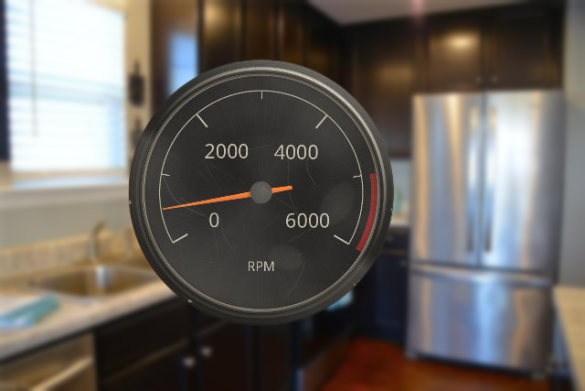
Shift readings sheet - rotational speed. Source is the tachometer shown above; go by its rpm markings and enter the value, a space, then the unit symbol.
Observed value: 500 rpm
